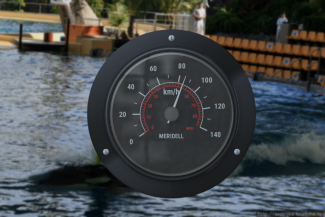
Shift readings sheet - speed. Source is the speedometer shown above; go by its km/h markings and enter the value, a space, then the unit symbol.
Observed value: 85 km/h
